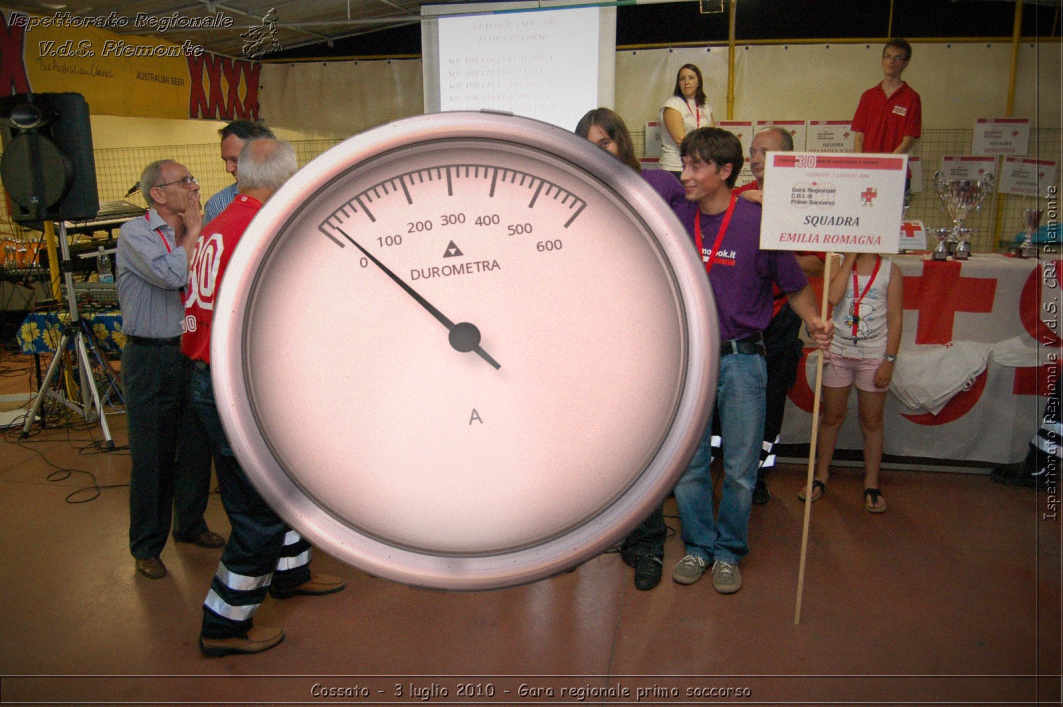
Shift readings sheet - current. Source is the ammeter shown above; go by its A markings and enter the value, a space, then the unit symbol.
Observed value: 20 A
